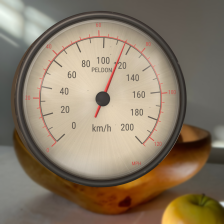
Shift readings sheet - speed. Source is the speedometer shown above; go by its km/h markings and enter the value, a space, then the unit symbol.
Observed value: 115 km/h
